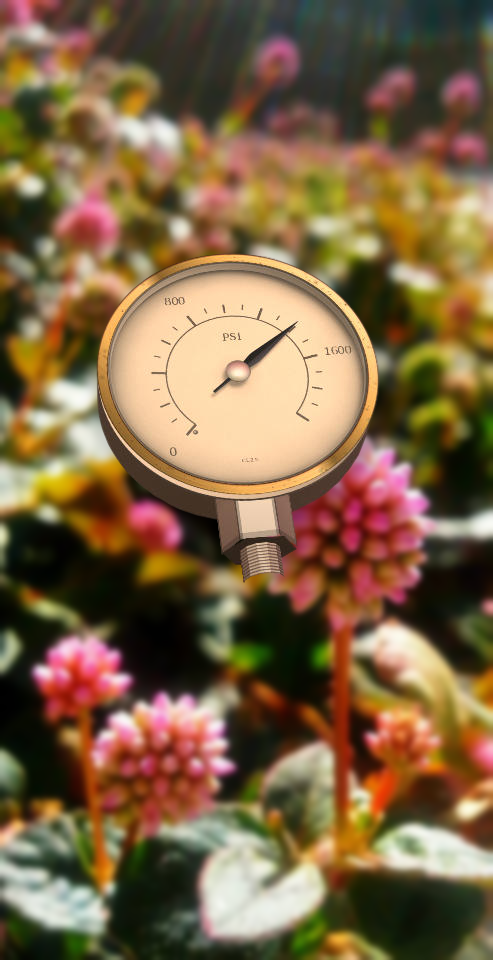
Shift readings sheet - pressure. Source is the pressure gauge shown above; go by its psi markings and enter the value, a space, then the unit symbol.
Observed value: 1400 psi
